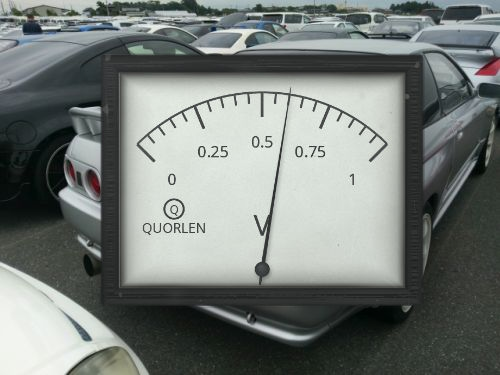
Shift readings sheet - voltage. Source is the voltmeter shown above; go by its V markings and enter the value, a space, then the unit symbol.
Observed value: 0.6 V
